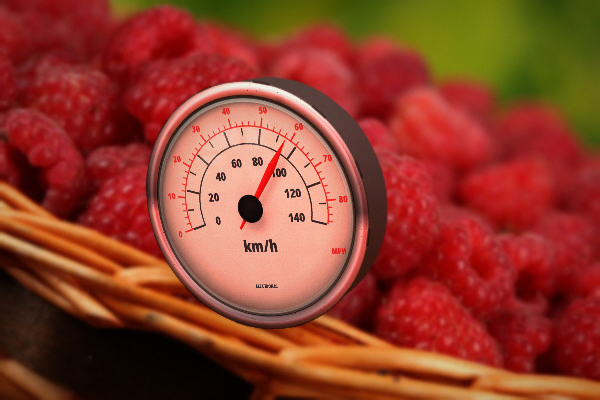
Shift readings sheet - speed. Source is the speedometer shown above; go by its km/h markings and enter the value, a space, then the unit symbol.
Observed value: 95 km/h
